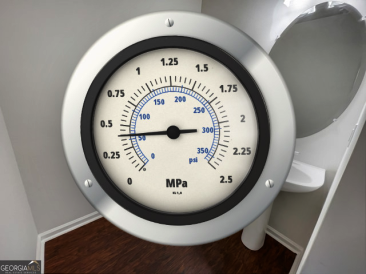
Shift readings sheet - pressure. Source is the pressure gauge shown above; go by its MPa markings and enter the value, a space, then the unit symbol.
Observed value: 0.4 MPa
